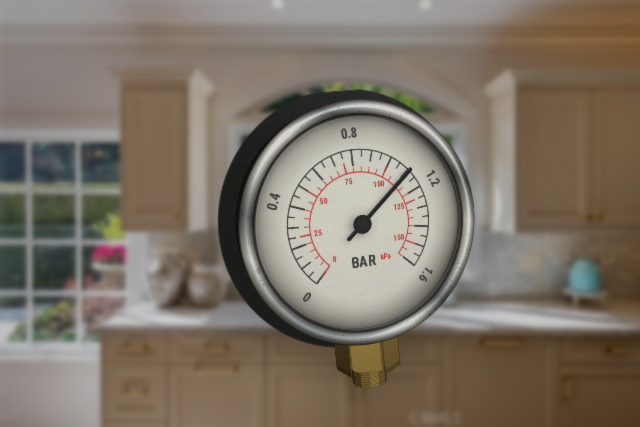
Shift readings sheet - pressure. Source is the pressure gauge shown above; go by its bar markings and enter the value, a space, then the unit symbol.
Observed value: 1.1 bar
